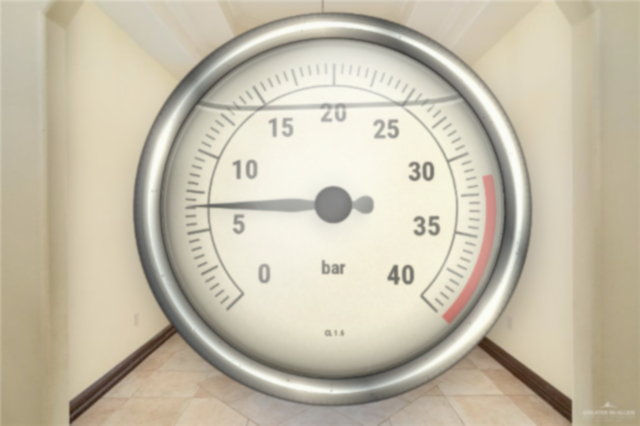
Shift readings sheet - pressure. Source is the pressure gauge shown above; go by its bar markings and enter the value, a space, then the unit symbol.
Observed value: 6.5 bar
